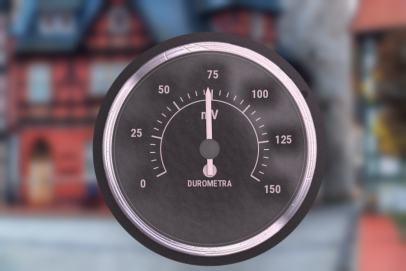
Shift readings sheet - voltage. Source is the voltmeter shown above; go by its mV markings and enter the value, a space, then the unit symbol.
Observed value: 72.5 mV
